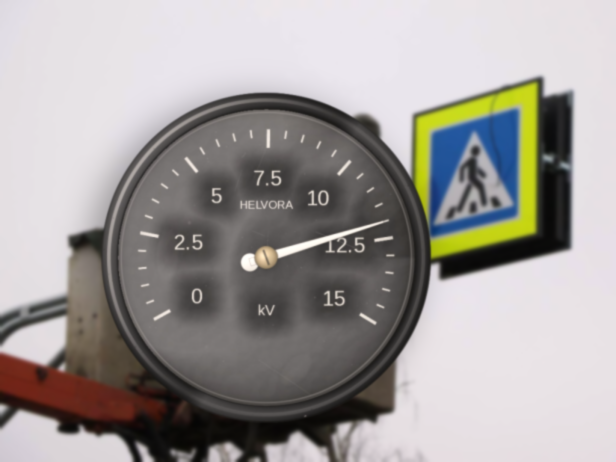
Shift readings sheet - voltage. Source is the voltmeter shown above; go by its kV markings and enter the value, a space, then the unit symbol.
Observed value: 12 kV
